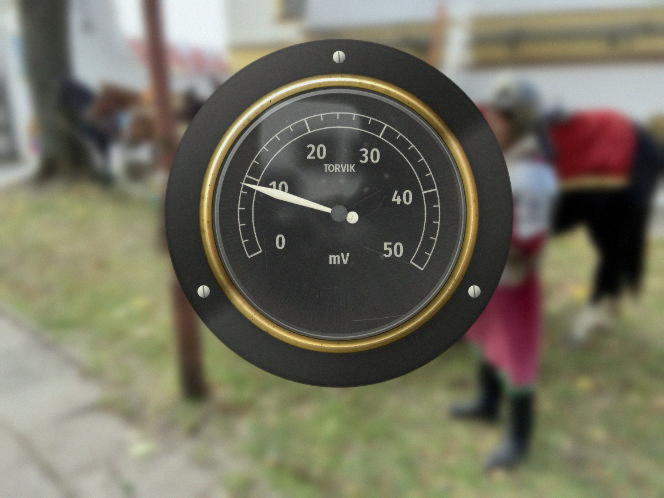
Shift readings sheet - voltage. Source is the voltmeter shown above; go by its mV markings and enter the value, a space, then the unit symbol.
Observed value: 9 mV
